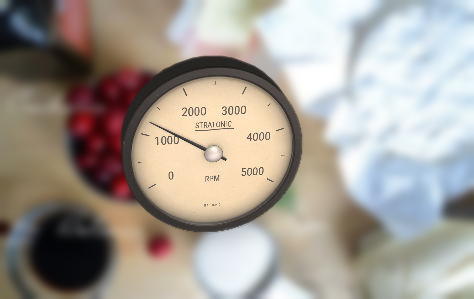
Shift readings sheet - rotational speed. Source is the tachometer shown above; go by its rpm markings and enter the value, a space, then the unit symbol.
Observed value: 1250 rpm
